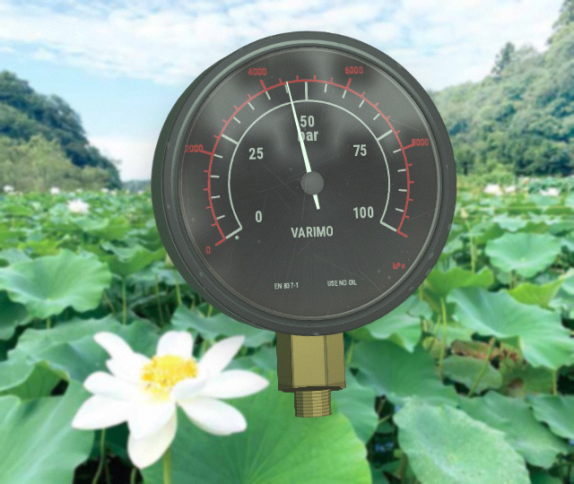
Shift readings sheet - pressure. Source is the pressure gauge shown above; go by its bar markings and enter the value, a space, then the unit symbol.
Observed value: 45 bar
